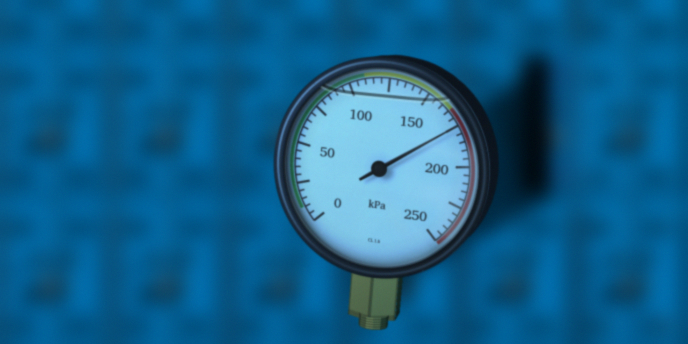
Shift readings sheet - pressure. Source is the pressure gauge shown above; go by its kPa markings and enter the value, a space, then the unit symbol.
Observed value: 175 kPa
